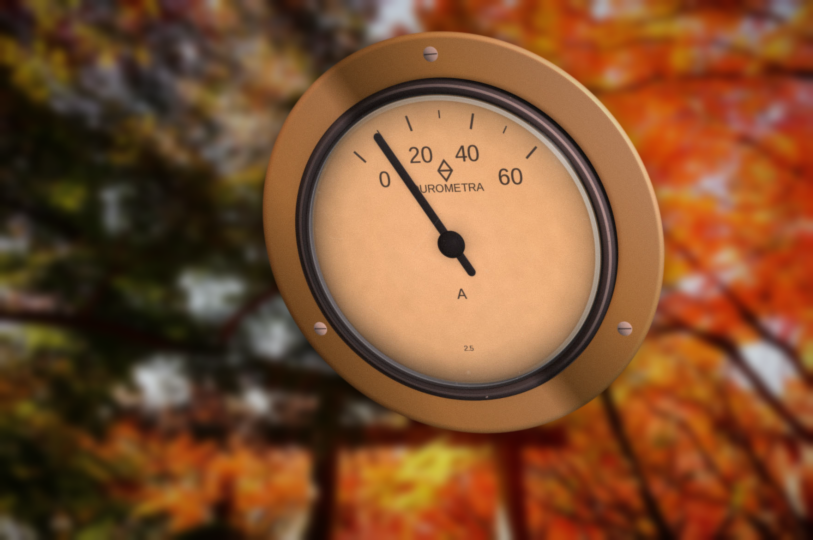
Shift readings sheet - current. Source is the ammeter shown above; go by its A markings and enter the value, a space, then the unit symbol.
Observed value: 10 A
